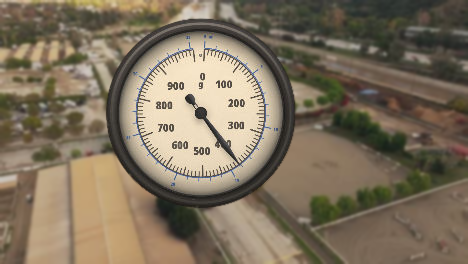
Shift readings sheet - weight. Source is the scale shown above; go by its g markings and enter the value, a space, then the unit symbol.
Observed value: 400 g
